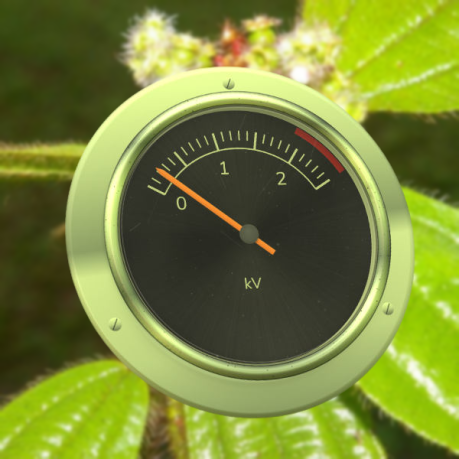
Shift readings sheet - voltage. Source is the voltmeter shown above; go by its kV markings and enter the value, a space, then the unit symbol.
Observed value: 0.2 kV
